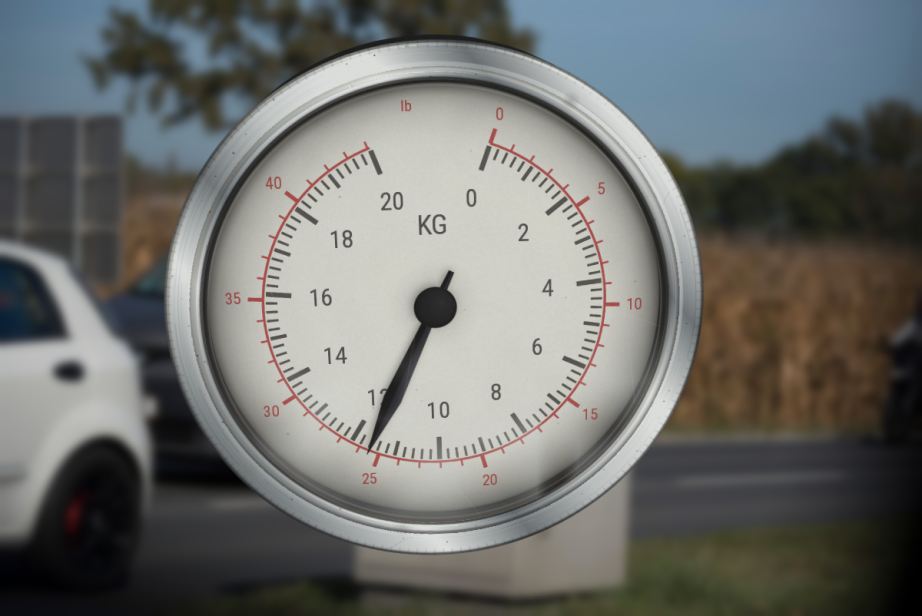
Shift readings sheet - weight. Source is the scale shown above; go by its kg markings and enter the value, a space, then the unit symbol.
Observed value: 11.6 kg
